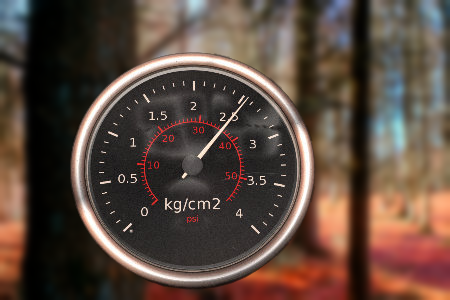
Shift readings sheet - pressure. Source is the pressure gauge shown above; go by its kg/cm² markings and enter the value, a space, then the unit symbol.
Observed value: 2.55 kg/cm²
